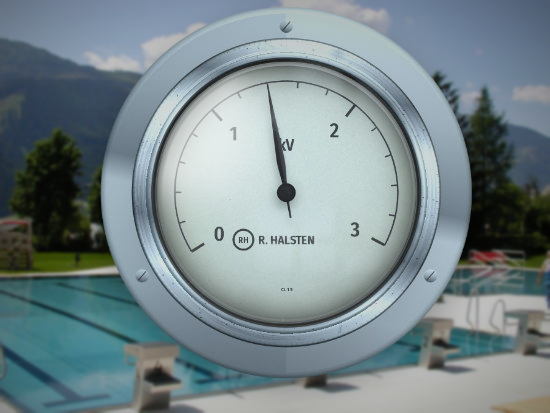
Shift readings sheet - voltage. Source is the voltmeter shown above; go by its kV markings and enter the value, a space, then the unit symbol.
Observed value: 1.4 kV
